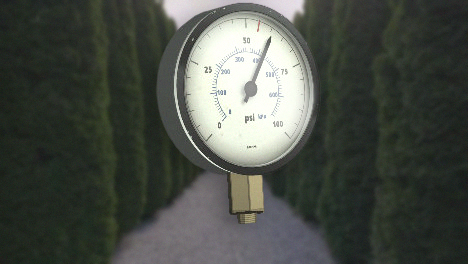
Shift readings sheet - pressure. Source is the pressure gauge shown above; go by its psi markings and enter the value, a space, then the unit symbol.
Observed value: 60 psi
